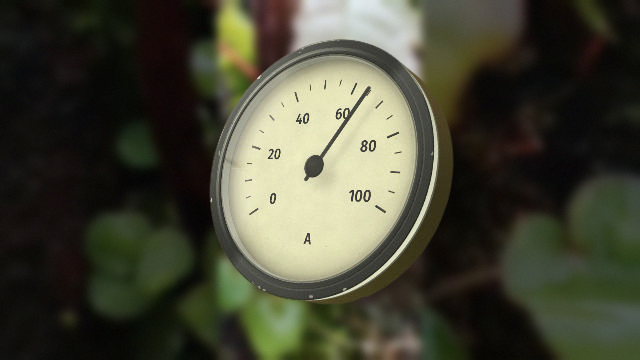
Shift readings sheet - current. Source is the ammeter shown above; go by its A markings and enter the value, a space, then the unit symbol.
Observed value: 65 A
